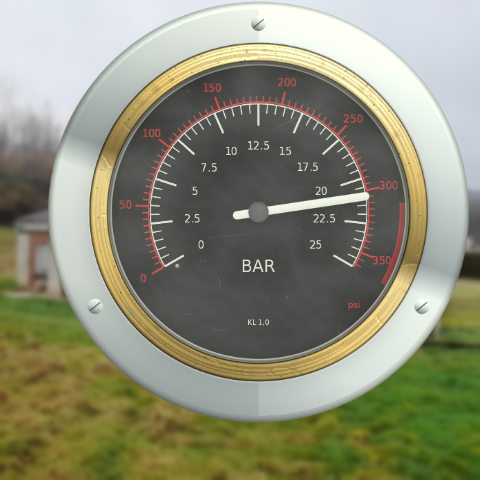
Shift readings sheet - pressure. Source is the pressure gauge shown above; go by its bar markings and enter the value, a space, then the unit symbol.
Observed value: 21 bar
